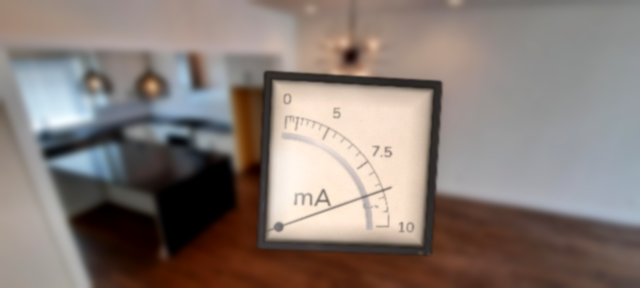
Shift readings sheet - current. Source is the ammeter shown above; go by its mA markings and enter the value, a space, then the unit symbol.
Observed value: 8.75 mA
